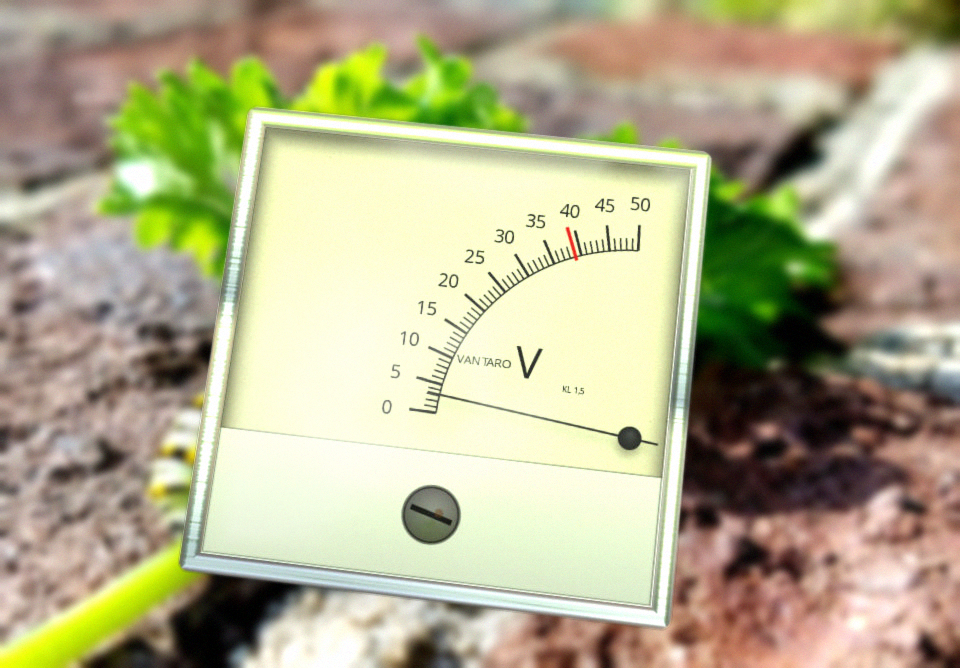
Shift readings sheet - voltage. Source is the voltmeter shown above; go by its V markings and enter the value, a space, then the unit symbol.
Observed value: 3 V
